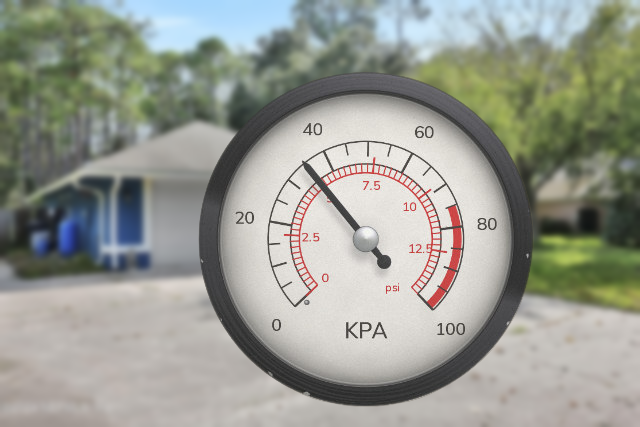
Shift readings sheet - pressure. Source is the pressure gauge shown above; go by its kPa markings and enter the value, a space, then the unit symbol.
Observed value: 35 kPa
